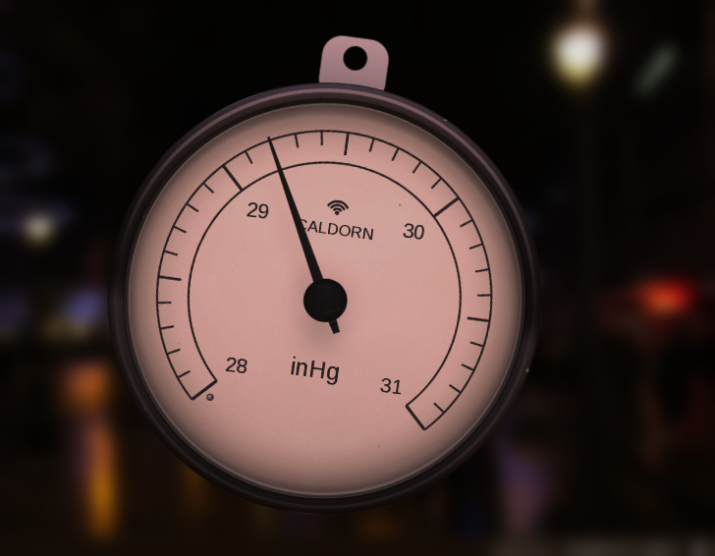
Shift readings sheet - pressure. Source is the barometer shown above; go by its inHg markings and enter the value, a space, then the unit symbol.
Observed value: 29.2 inHg
